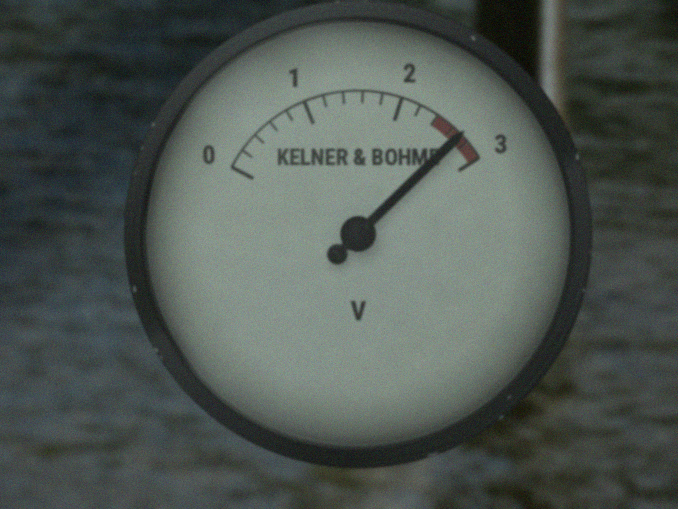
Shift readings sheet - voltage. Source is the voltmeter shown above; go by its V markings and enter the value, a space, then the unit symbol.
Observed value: 2.7 V
